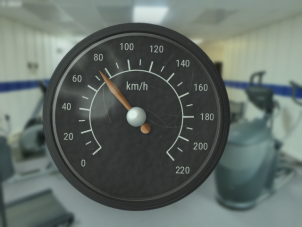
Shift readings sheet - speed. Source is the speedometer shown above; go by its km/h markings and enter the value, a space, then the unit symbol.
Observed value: 75 km/h
